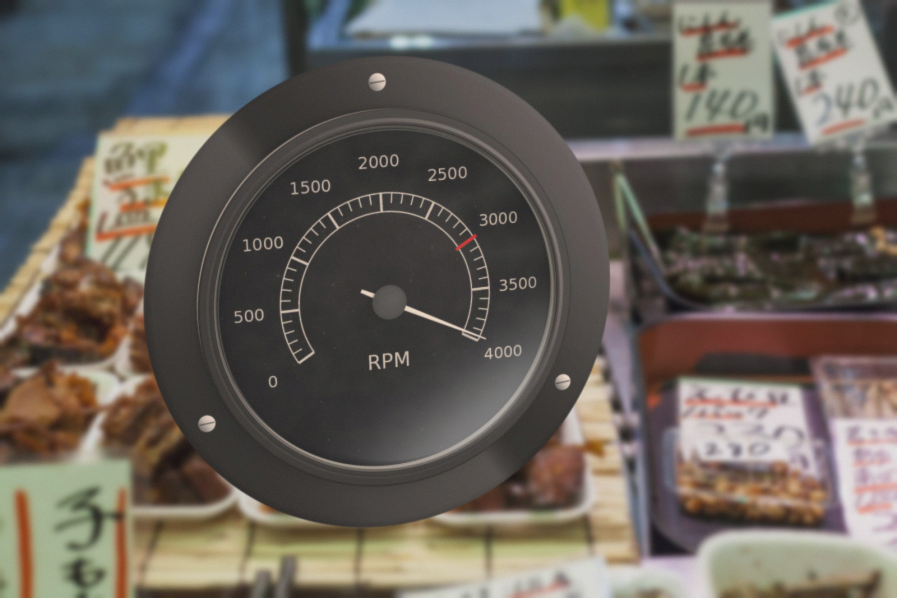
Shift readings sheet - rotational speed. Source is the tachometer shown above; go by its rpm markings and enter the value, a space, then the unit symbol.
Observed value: 3950 rpm
